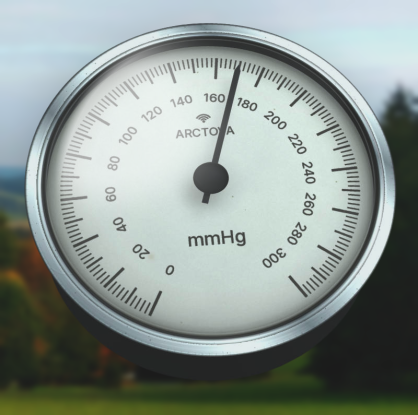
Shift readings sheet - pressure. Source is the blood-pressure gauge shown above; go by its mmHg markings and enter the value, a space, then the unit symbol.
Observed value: 170 mmHg
